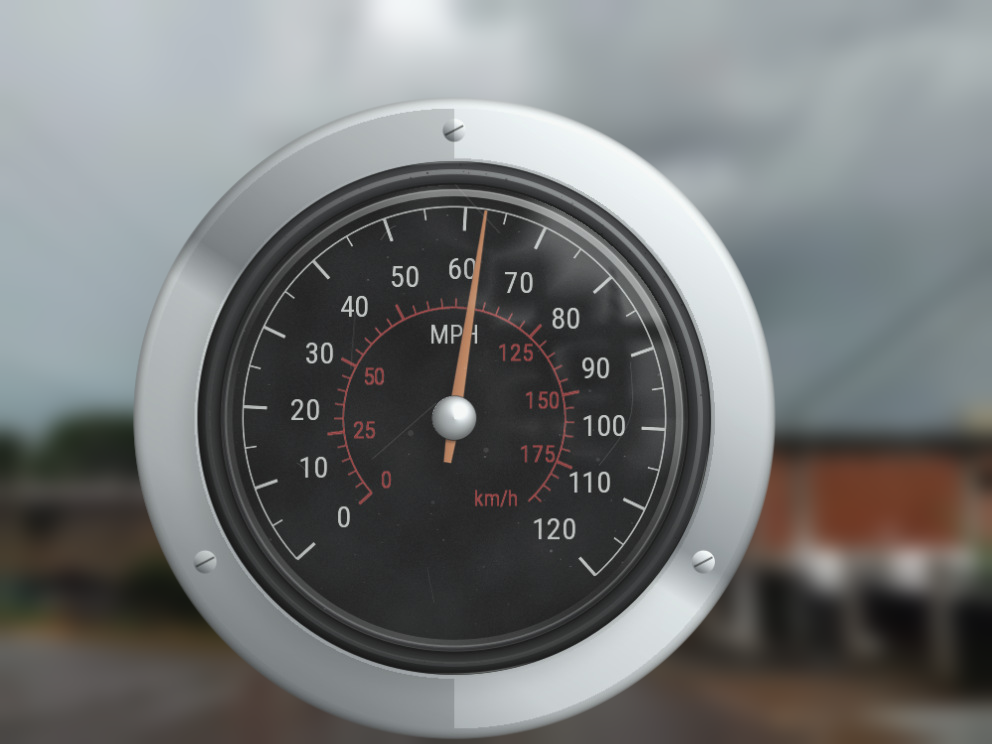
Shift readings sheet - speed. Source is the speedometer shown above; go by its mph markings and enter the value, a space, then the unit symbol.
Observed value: 62.5 mph
